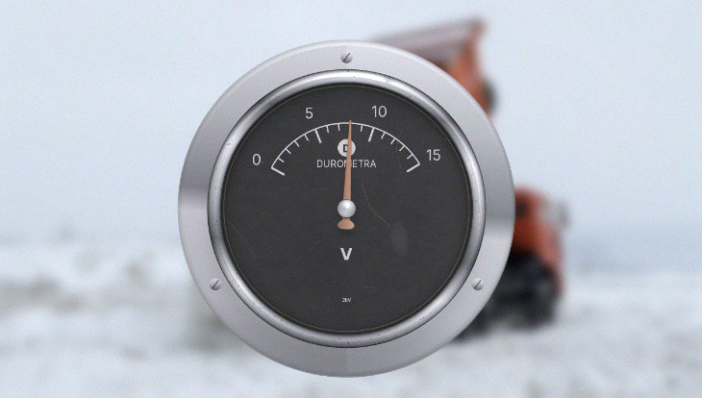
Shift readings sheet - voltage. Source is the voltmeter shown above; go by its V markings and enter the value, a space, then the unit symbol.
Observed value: 8 V
